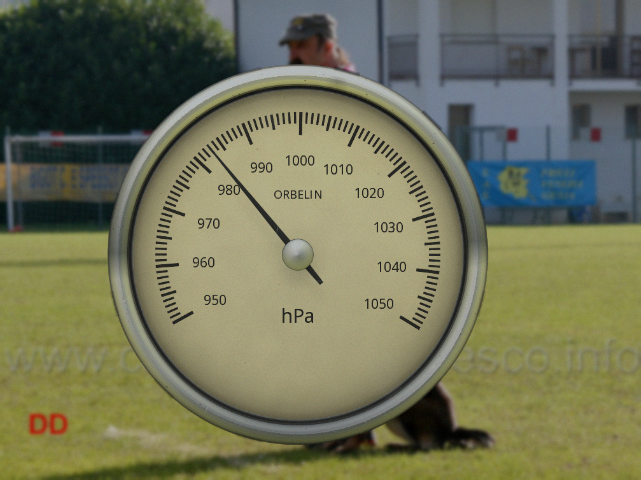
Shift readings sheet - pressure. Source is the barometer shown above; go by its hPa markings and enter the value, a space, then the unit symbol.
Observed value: 983 hPa
